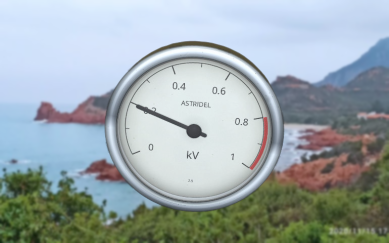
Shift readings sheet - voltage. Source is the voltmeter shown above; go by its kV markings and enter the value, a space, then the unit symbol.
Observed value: 0.2 kV
